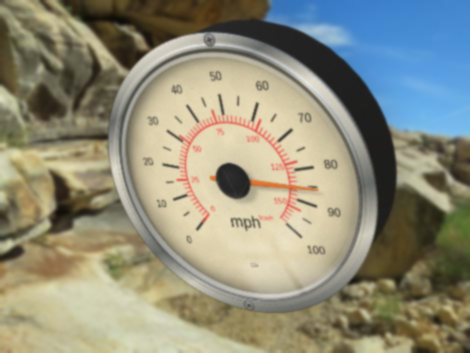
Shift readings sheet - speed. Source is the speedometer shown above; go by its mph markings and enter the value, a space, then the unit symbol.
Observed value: 85 mph
